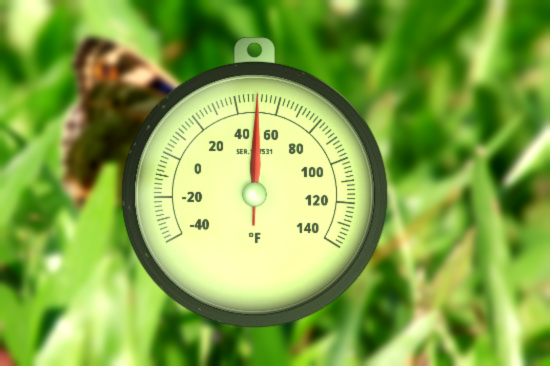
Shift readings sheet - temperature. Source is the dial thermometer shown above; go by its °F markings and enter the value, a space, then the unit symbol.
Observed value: 50 °F
